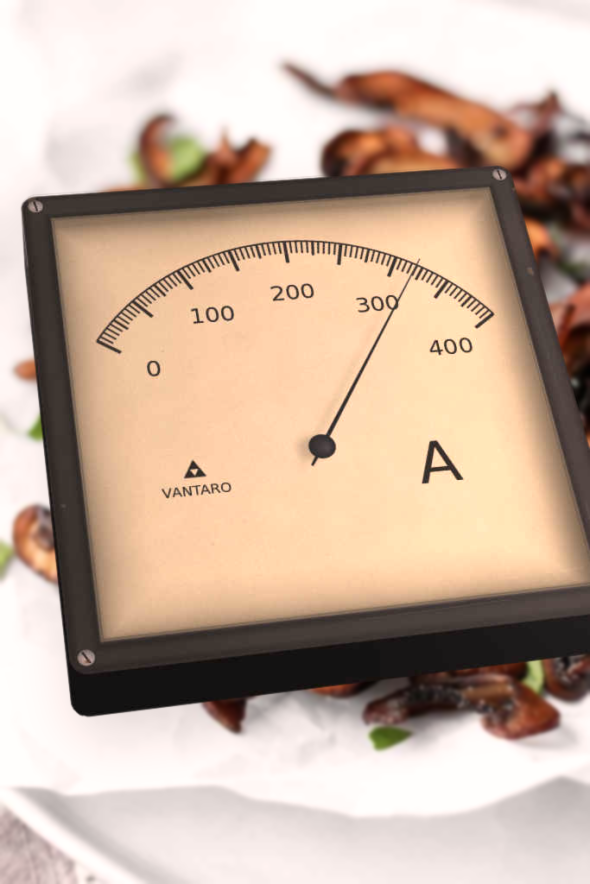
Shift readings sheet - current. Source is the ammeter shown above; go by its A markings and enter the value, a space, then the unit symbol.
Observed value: 320 A
